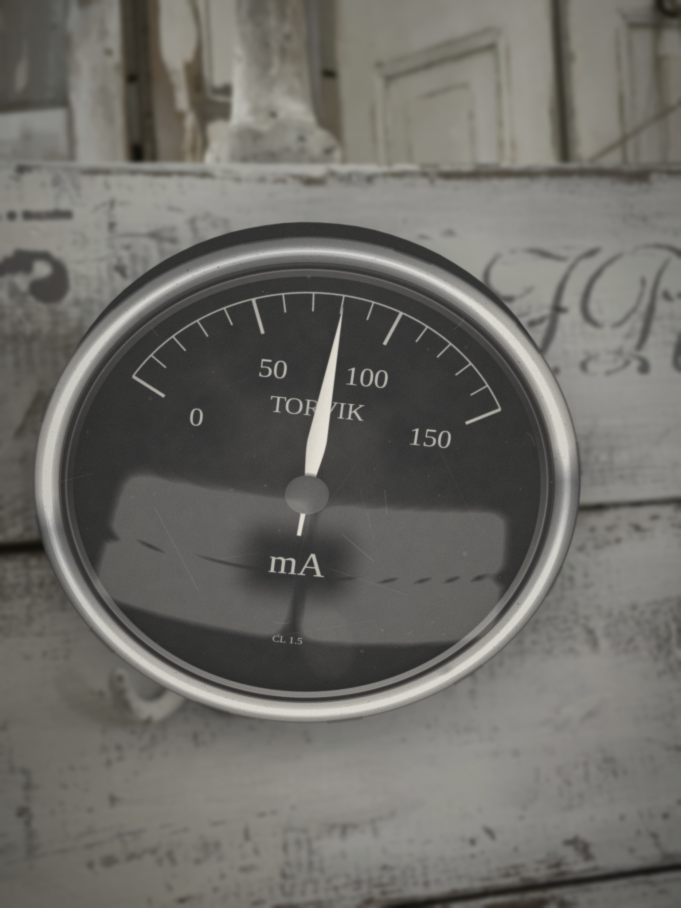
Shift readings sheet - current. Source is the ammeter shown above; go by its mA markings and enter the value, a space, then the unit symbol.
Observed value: 80 mA
